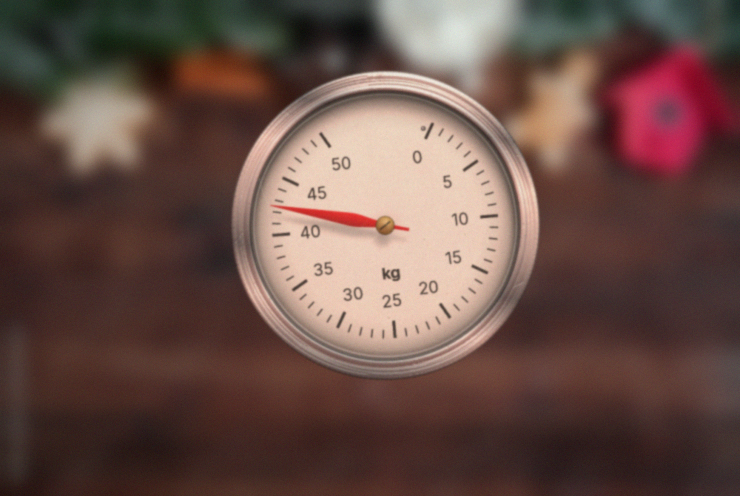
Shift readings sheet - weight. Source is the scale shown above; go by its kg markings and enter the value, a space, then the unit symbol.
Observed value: 42.5 kg
